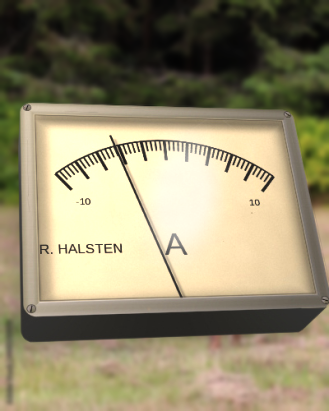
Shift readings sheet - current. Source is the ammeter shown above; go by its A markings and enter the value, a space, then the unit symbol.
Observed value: -4.4 A
